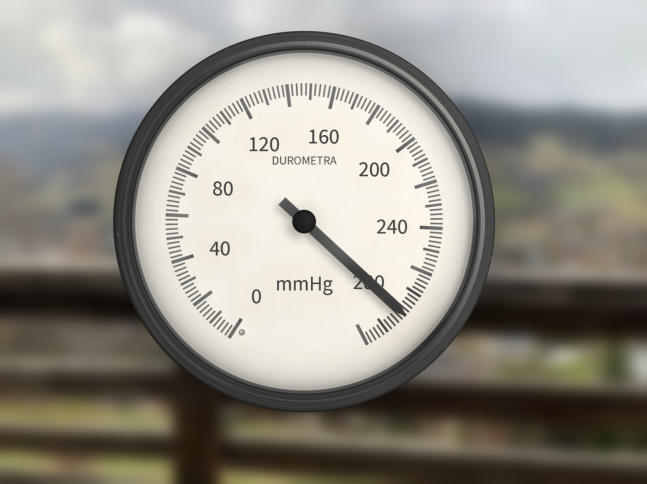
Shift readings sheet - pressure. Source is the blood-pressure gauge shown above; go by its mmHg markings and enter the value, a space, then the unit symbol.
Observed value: 280 mmHg
